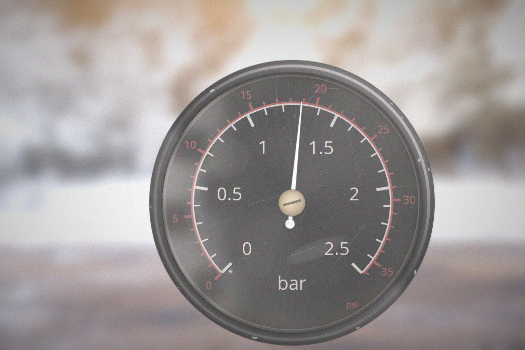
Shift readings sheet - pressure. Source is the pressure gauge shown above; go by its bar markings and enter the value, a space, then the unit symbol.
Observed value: 1.3 bar
